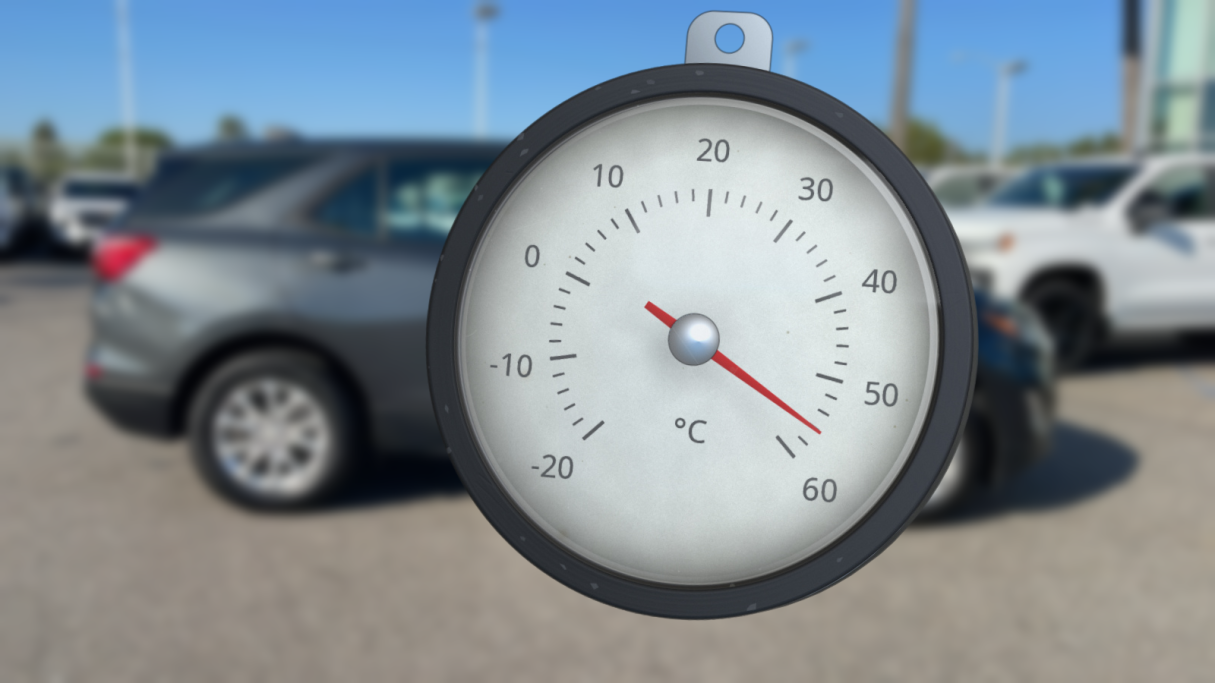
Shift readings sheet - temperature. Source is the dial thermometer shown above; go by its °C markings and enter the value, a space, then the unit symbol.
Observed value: 56 °C
